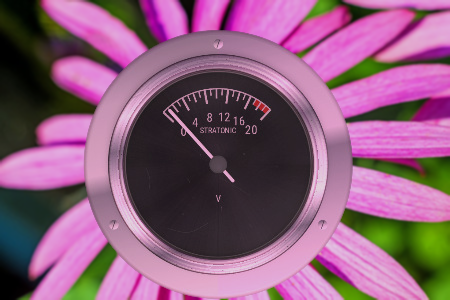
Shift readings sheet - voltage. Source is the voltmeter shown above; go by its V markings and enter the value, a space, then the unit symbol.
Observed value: 1 V
